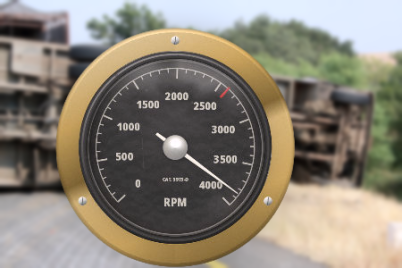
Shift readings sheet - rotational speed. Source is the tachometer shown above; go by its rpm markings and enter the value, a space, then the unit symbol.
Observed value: 3850 rpm
